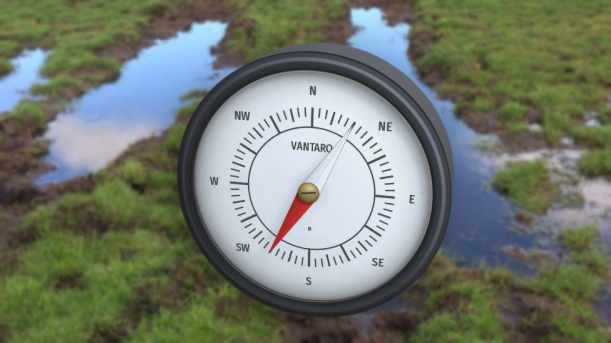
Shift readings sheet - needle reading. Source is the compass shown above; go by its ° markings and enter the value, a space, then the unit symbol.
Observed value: 210 °
